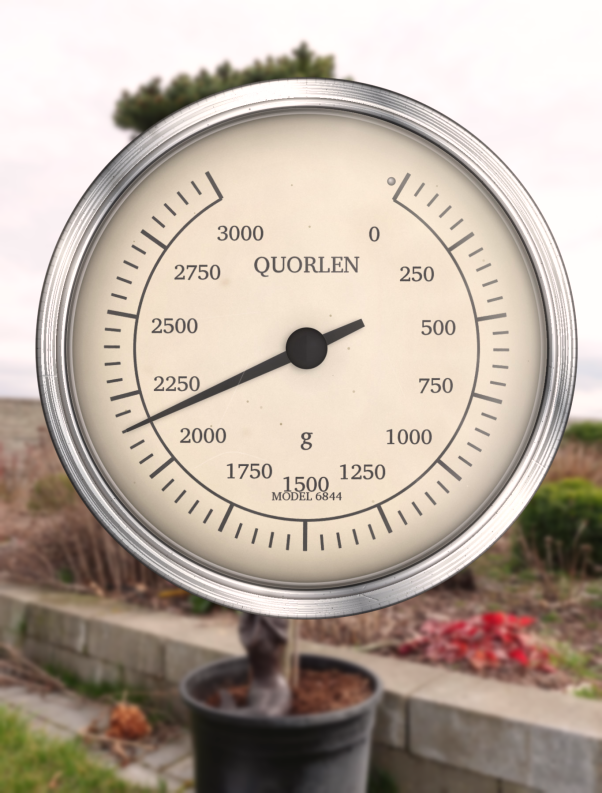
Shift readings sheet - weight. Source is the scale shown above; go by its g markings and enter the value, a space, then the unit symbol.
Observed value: 2150 g
